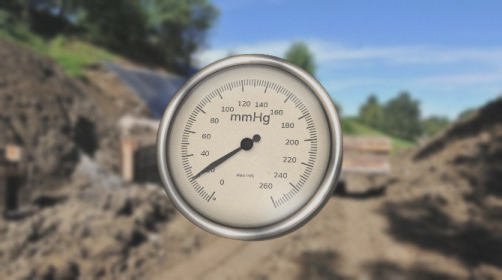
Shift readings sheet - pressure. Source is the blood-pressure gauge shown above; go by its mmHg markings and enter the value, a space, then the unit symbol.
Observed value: 20 mmHg
